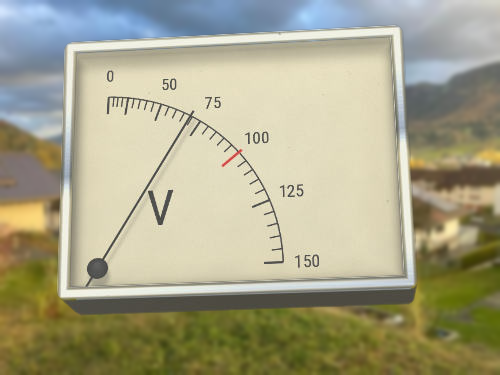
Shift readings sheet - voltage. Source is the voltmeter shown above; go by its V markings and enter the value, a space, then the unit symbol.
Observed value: 70 V
